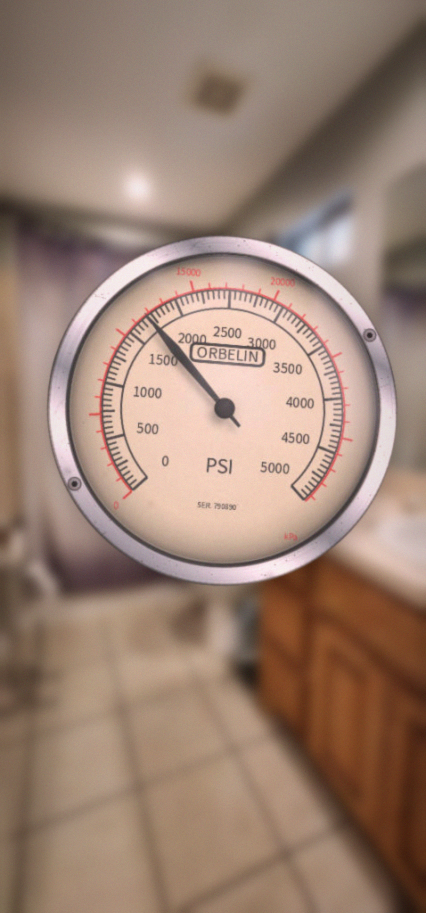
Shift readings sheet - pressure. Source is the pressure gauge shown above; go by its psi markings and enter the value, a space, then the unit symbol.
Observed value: 1700 psi
